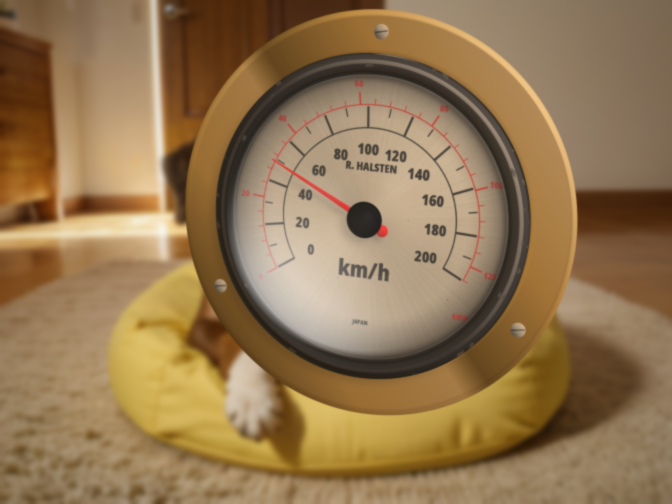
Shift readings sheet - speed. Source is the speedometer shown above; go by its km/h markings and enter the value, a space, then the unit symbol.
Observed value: 50 km/h
